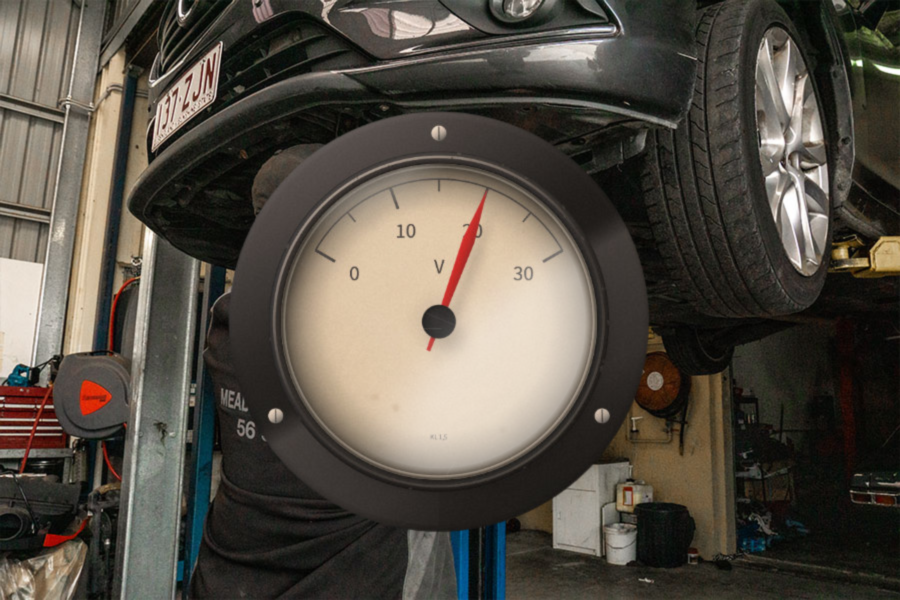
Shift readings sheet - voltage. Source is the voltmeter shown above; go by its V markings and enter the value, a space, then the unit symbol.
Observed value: 20 V
